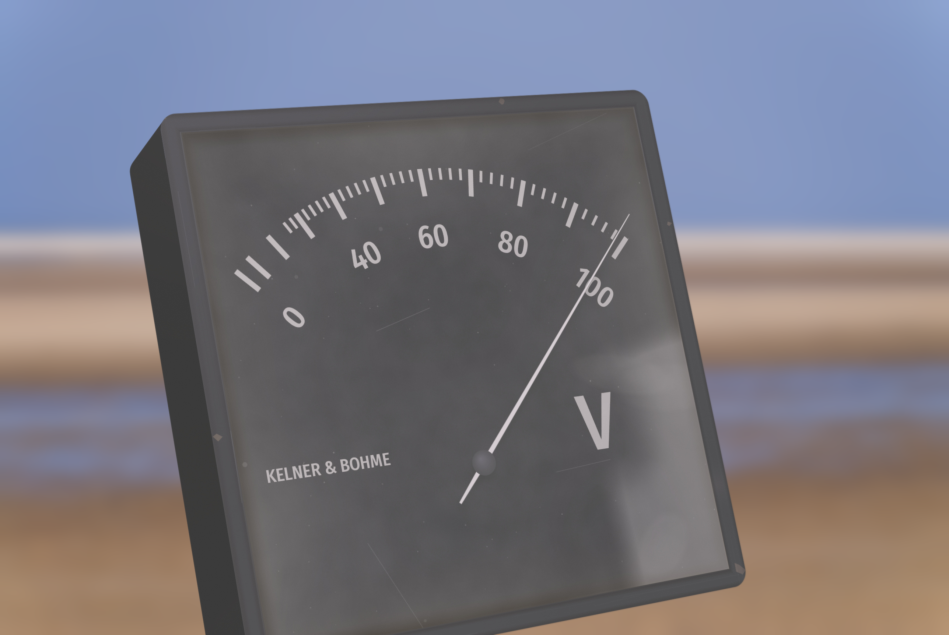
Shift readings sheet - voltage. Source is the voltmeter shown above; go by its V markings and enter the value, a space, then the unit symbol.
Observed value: 98 V
